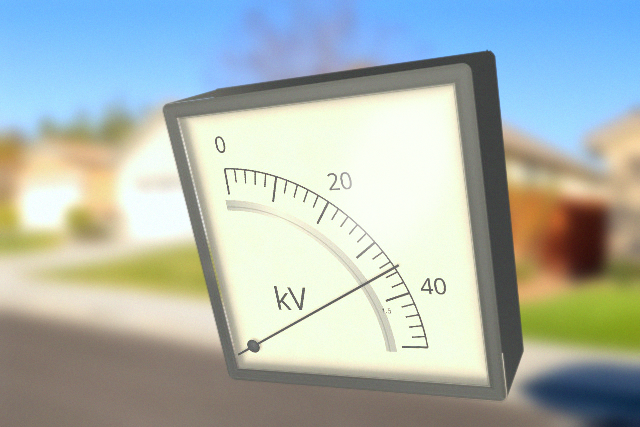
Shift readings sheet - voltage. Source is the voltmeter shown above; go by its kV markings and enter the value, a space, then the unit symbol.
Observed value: 35 kV
